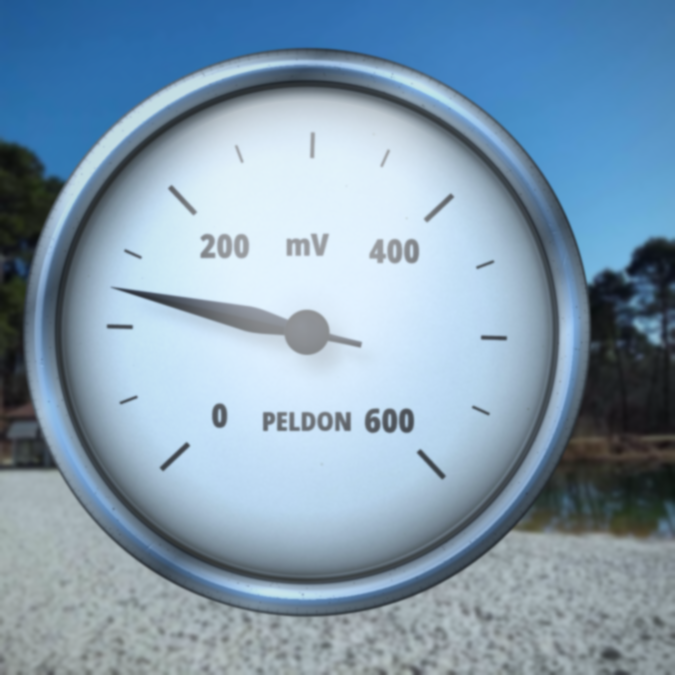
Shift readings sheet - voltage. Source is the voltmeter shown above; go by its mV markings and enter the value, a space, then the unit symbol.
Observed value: 125 mV
